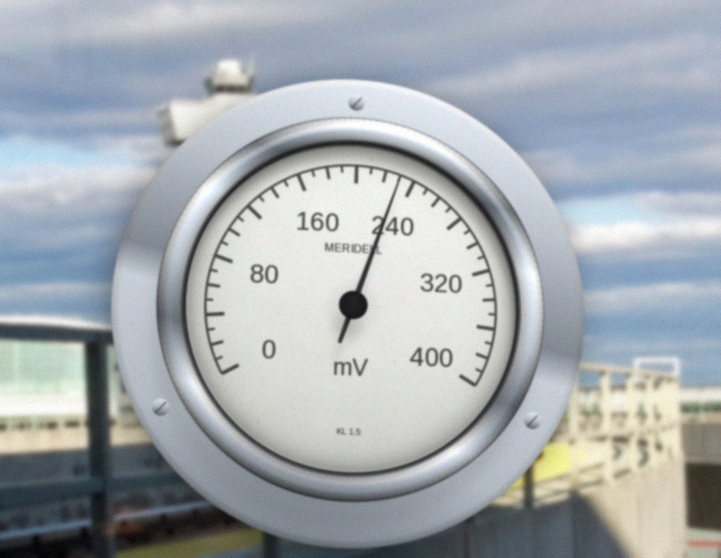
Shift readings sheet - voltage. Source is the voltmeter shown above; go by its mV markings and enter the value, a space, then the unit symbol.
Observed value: 230 mV
